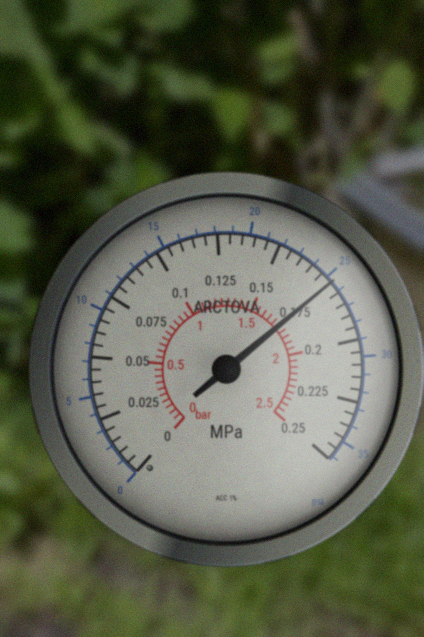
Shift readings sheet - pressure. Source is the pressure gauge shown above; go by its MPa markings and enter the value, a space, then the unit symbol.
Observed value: 0.175 MPa
